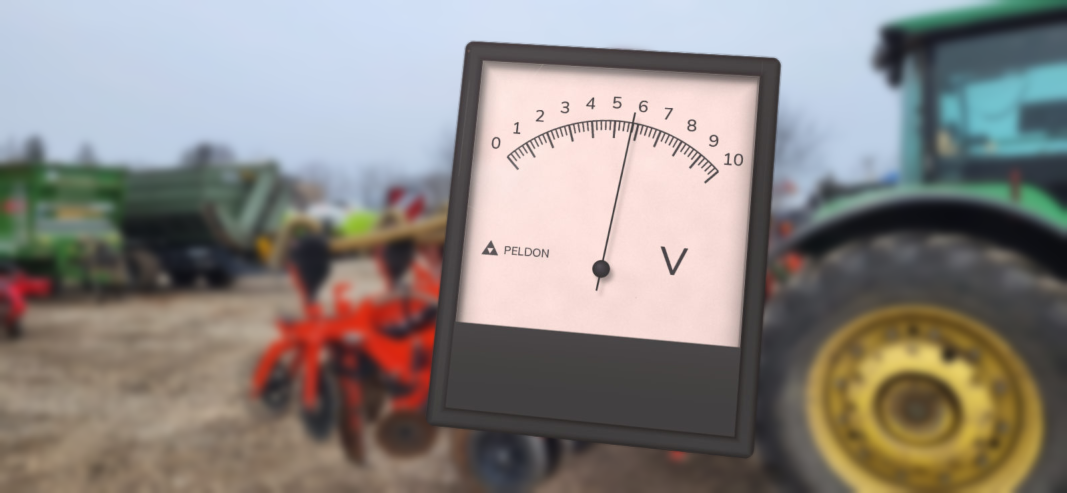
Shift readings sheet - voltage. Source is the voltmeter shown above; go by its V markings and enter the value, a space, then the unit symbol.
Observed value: 5.8 V
